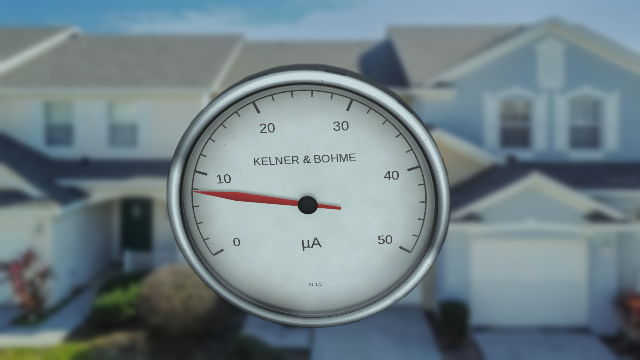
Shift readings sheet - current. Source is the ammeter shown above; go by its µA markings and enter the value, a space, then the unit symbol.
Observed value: 8 µA
